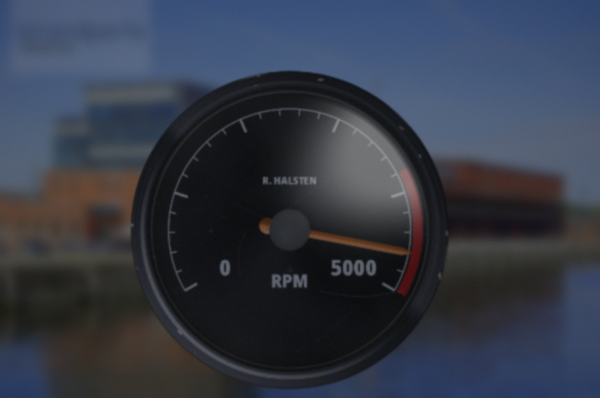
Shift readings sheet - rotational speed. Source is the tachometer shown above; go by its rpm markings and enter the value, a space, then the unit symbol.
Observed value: 4600 rpm
